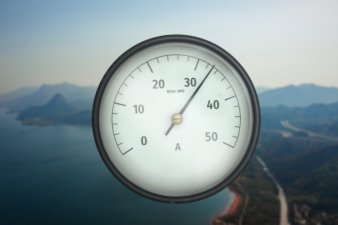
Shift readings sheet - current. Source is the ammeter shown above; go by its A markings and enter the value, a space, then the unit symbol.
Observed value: 33 A
